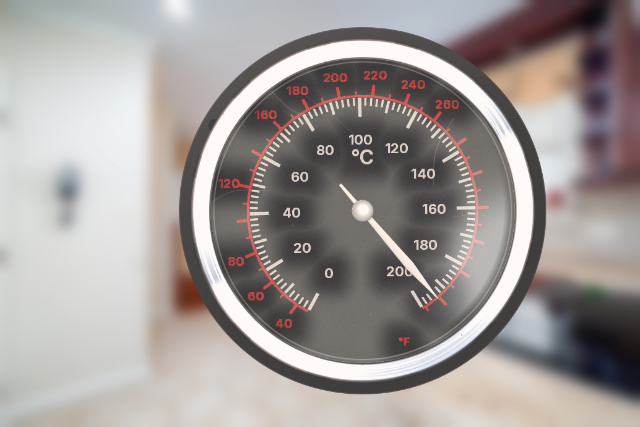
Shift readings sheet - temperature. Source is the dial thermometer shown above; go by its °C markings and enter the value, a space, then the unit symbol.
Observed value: 194 °C
